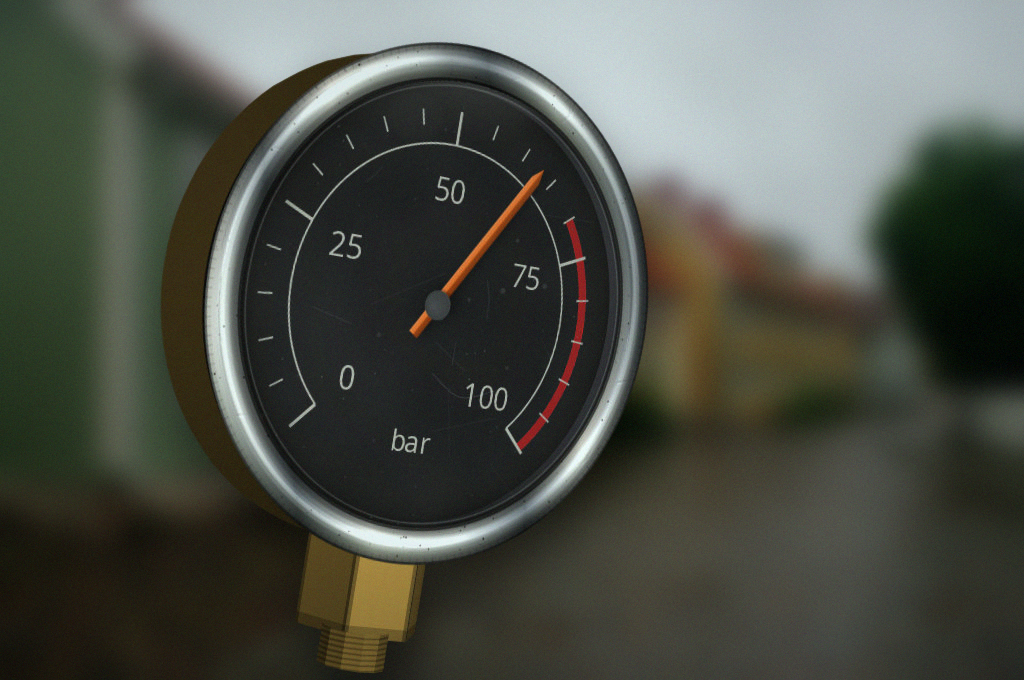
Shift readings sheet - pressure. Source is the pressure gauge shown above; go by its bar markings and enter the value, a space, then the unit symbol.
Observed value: 62.5 bar
